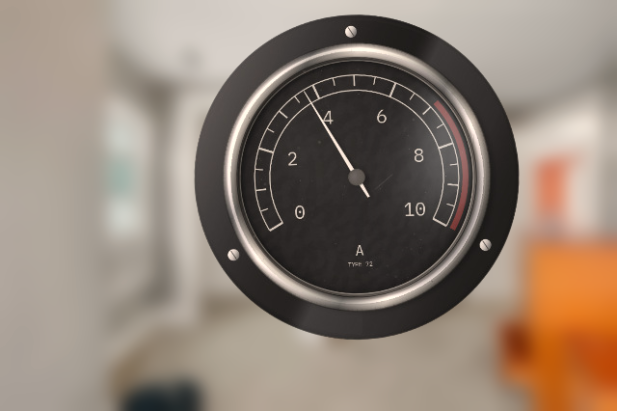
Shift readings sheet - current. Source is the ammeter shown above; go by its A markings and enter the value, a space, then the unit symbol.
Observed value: 3.75 A
